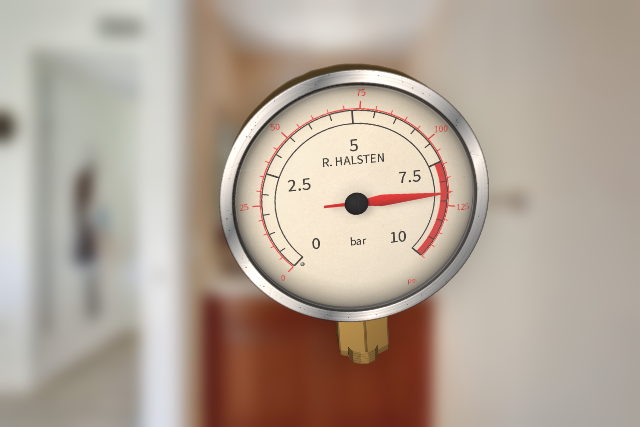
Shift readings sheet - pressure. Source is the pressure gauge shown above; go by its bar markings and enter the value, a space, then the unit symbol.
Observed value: 8.25 bar
